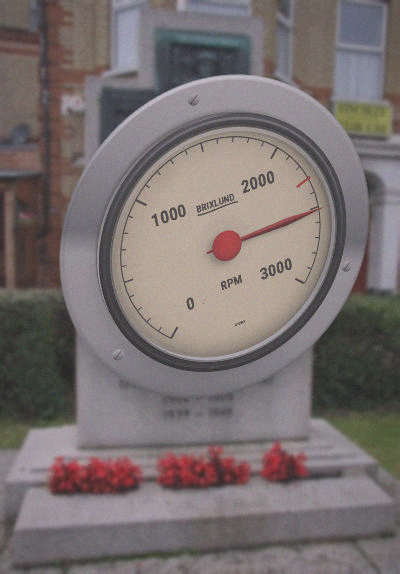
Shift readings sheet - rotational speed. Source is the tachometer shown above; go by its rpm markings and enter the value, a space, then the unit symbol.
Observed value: 2500 rpm
